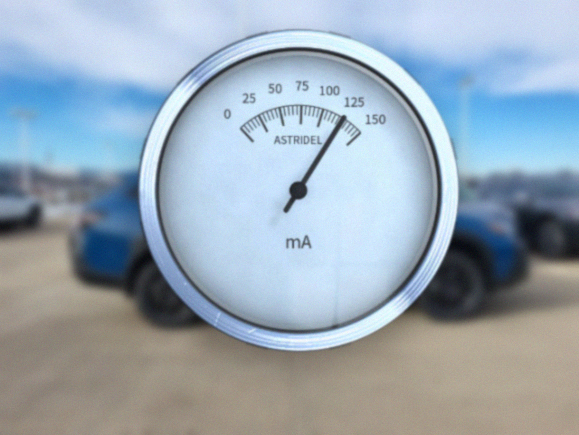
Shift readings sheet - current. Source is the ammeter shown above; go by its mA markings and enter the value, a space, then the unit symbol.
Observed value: 125 mA
